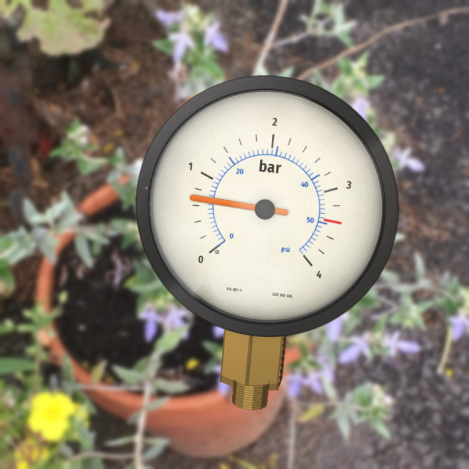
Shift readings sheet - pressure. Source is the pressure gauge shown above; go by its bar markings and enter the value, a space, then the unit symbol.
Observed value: 0.7 bar
